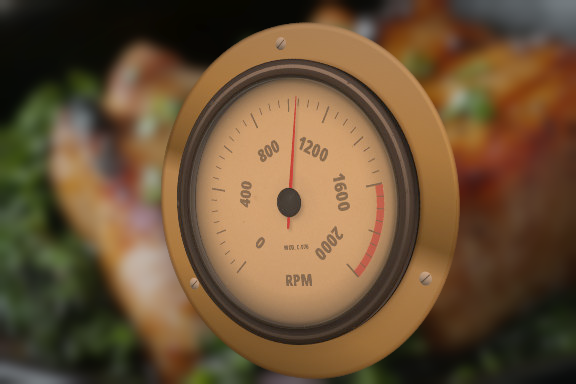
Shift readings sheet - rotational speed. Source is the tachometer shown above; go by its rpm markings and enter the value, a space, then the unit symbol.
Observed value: 1050 rpm
